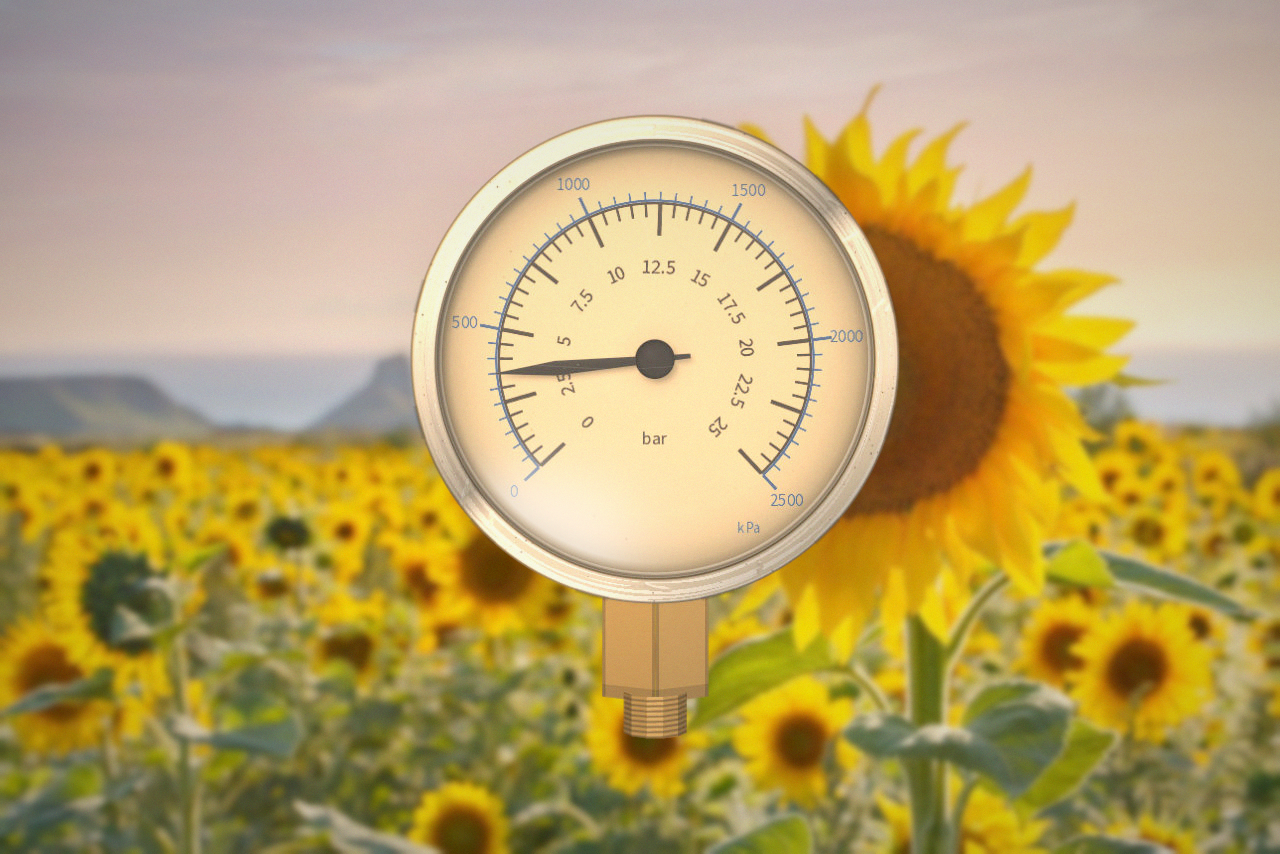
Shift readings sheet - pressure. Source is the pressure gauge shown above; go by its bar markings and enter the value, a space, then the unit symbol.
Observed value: 3.5 bar
